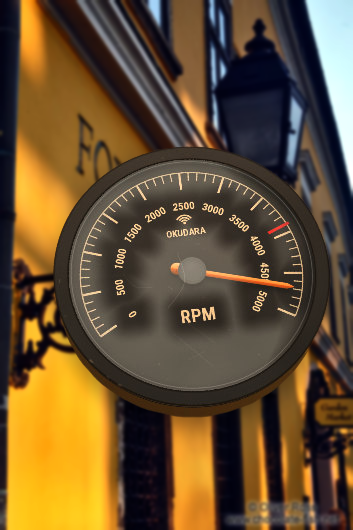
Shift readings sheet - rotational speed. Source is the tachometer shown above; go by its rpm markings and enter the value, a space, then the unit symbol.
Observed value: 4700 rpm
